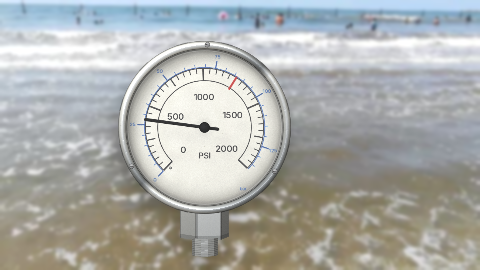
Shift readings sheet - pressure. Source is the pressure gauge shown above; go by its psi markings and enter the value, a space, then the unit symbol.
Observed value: 400 psi
